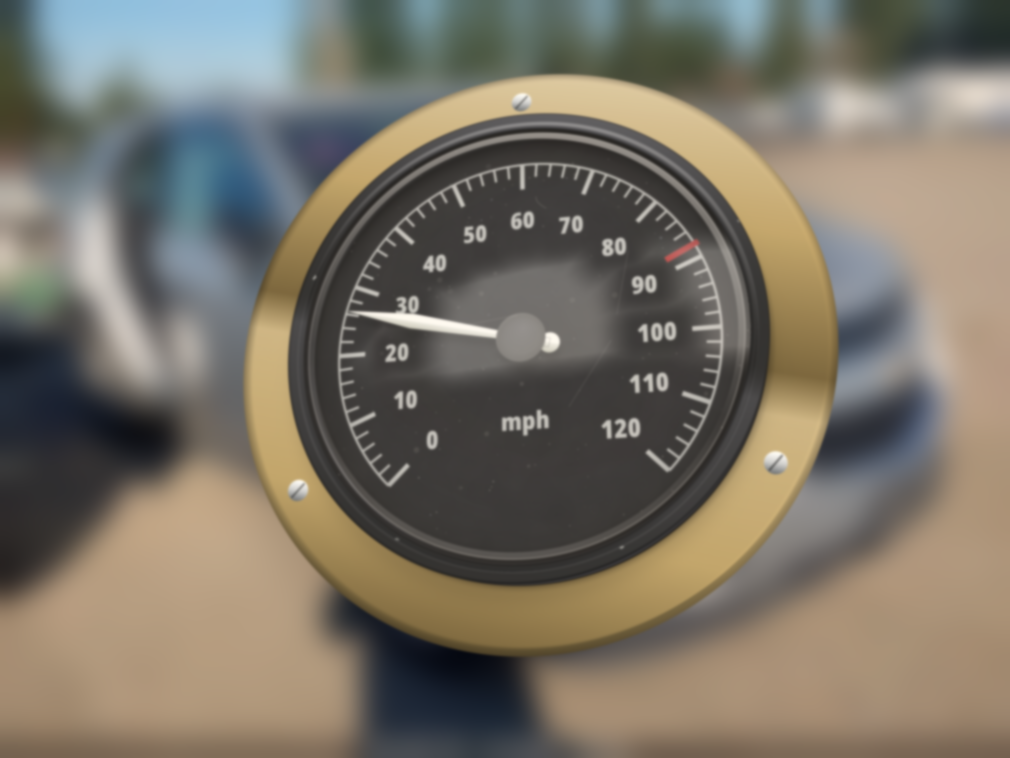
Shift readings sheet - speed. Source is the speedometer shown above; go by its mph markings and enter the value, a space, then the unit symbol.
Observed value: 26 mph
